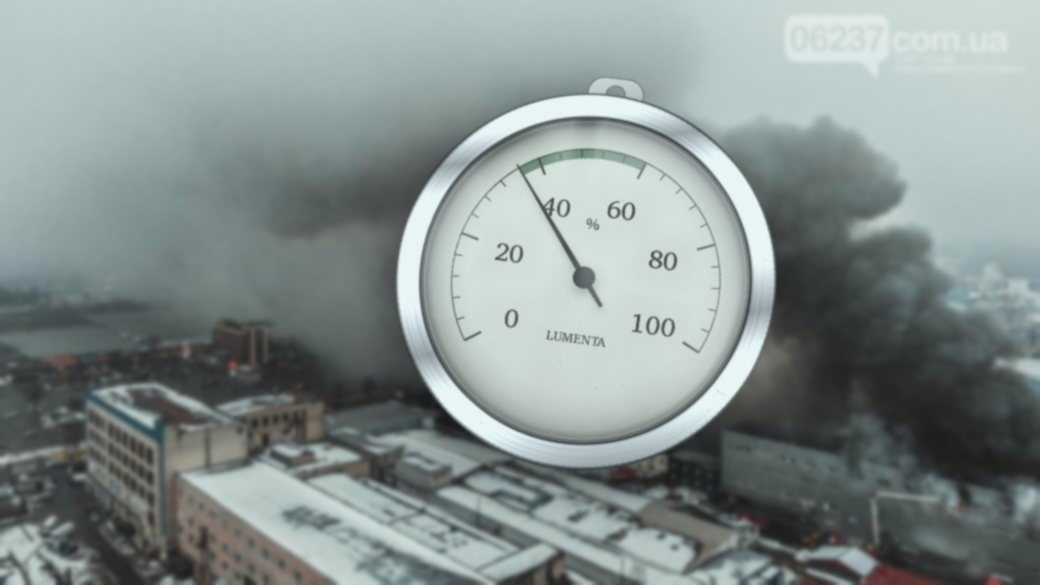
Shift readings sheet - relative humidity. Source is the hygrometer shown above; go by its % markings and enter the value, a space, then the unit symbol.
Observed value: 36 %
